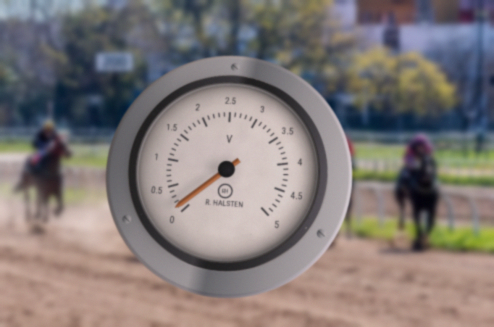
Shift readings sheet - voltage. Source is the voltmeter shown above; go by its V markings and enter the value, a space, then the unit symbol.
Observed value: 0.1 V
